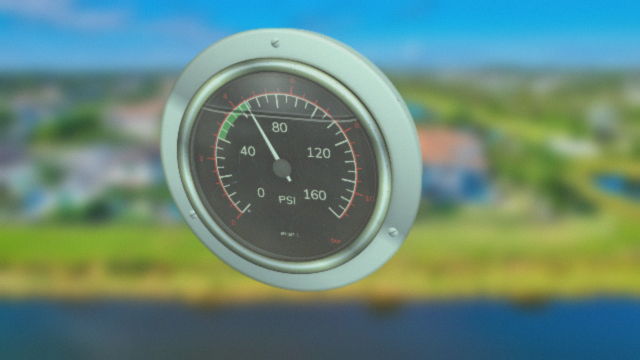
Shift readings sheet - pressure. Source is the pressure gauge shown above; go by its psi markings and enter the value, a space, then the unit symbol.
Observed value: 65 psi
